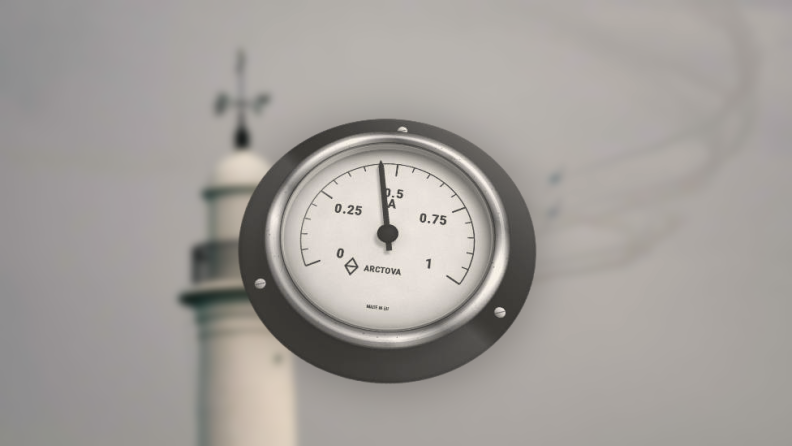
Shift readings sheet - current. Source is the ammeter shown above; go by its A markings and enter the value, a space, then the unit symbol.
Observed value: 0.45 A
